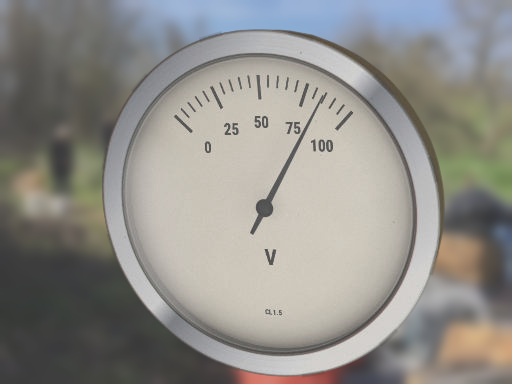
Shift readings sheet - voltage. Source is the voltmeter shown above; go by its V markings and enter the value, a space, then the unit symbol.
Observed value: 85 V
